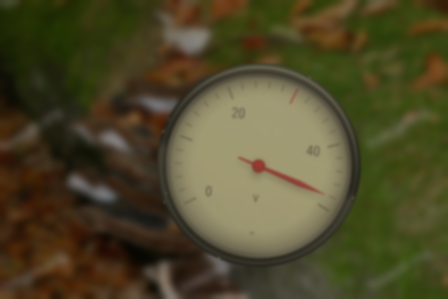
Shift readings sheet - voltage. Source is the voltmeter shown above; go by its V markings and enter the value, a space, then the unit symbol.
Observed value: 48 V
